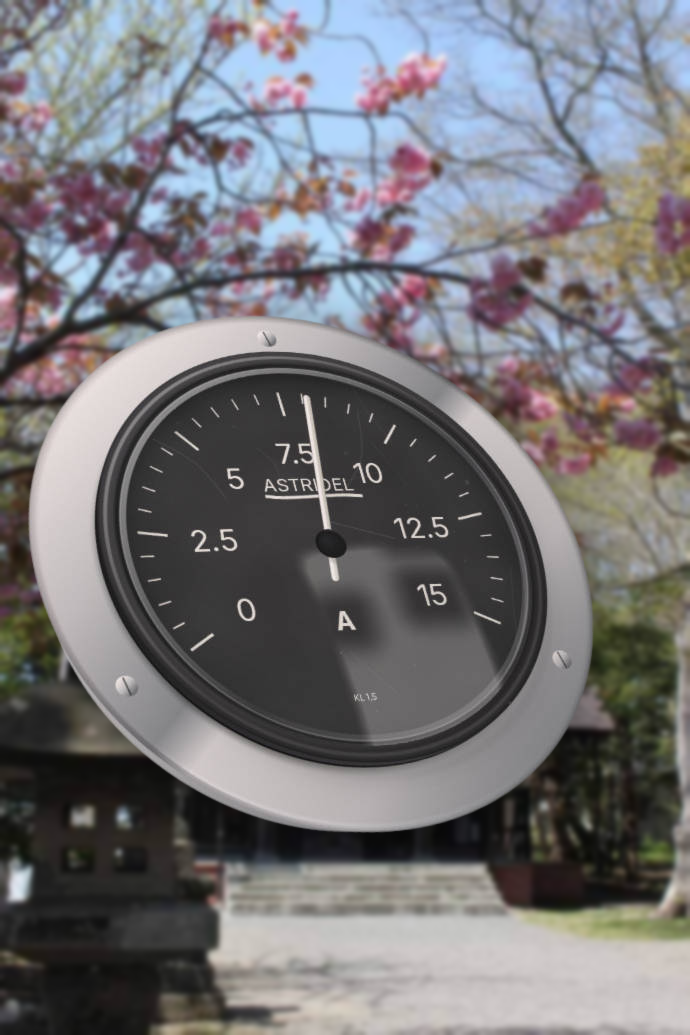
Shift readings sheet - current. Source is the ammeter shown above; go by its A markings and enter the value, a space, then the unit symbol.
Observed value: 8 A
